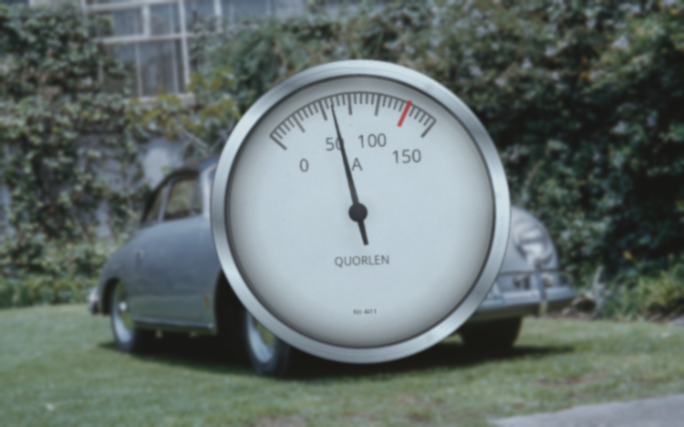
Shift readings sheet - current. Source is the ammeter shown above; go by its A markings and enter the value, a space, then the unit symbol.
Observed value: 60 A
